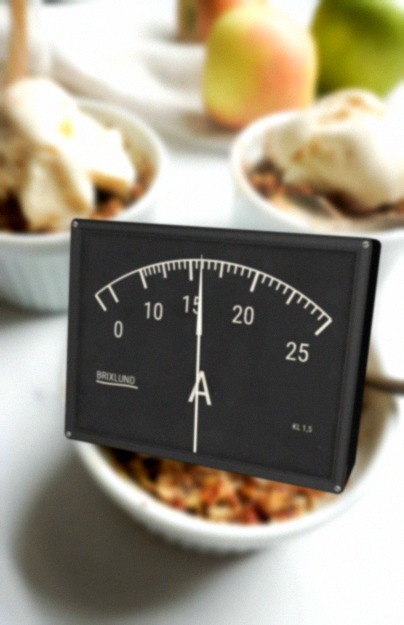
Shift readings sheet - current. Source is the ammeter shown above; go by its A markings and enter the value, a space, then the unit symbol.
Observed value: 16 A
